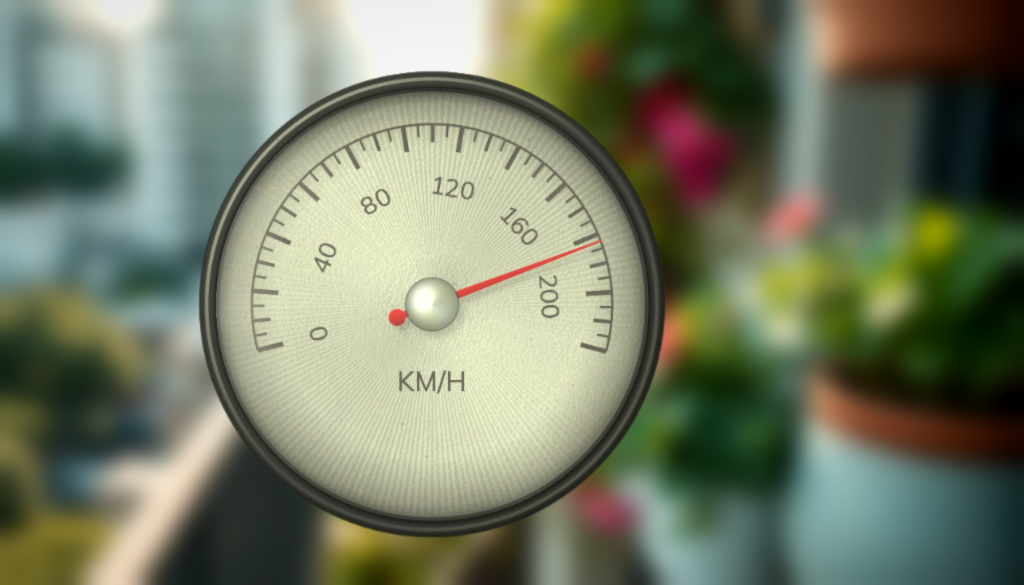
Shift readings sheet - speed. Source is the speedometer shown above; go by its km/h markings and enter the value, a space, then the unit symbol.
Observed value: 182.5 km/h
